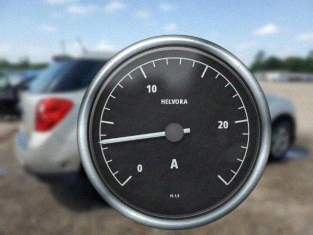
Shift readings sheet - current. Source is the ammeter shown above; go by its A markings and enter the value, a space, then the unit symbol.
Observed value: 3.5 A
